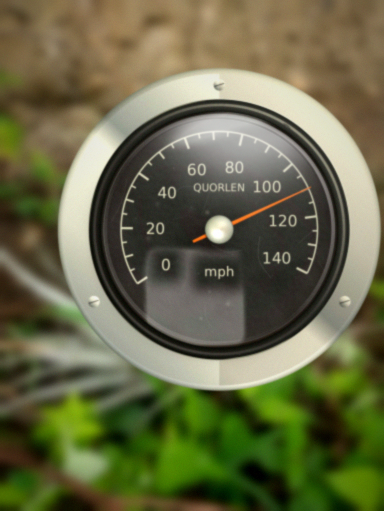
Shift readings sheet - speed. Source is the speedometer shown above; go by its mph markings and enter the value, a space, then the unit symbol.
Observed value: 110 mph
